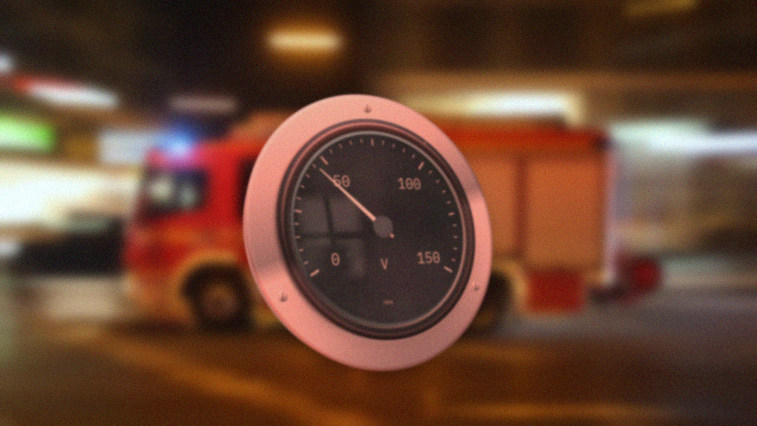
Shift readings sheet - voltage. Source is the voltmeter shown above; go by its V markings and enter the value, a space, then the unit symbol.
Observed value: 45 V
